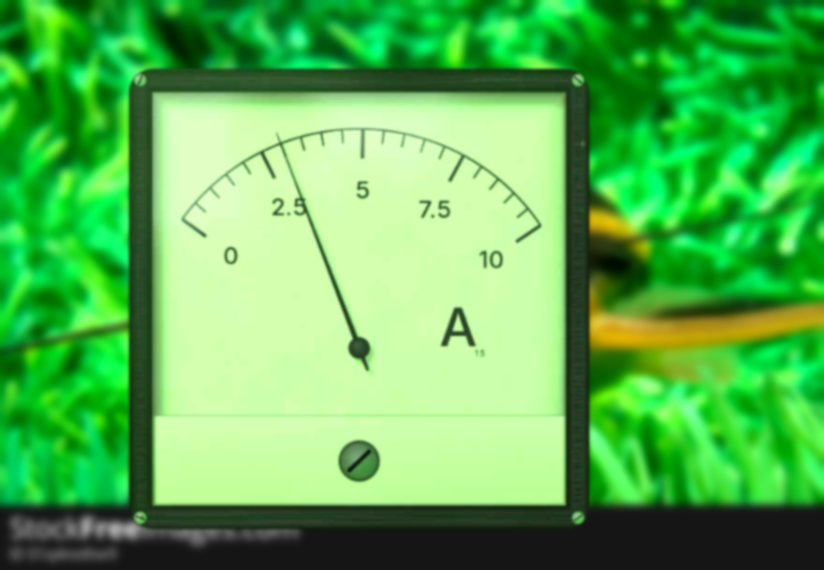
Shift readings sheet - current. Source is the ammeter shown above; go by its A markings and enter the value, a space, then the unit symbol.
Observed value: 3 A
